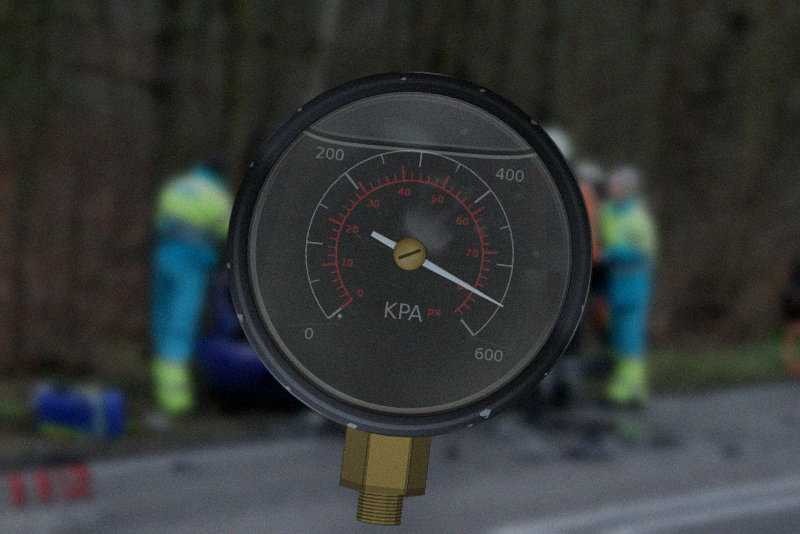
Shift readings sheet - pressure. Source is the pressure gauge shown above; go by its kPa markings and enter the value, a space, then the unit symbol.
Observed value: 550 kPa
